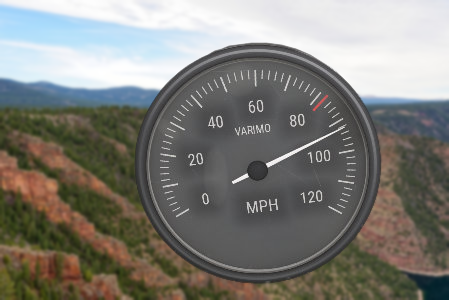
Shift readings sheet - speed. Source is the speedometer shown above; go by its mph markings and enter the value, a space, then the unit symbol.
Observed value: 92 mph
